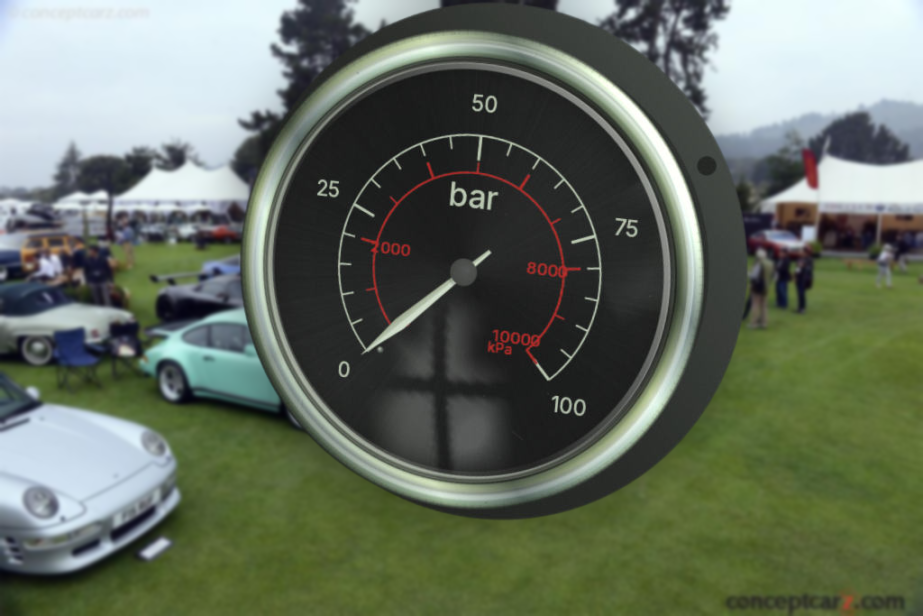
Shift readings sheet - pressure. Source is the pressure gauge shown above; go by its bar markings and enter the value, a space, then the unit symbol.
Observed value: 0 bar
